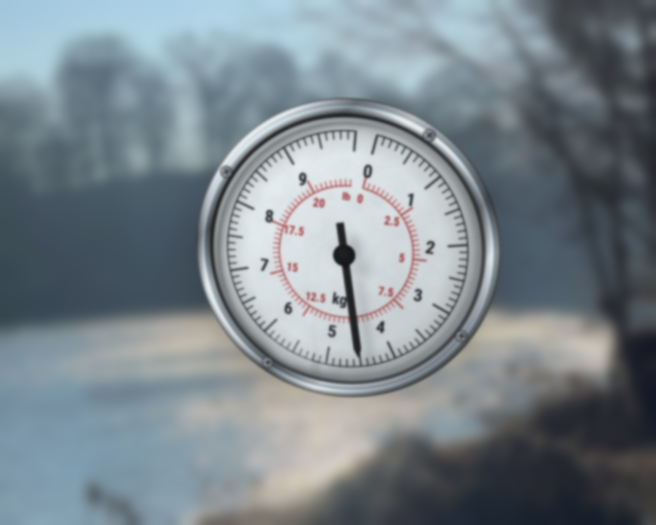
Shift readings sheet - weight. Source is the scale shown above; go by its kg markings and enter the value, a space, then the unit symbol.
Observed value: 4.5 kg
